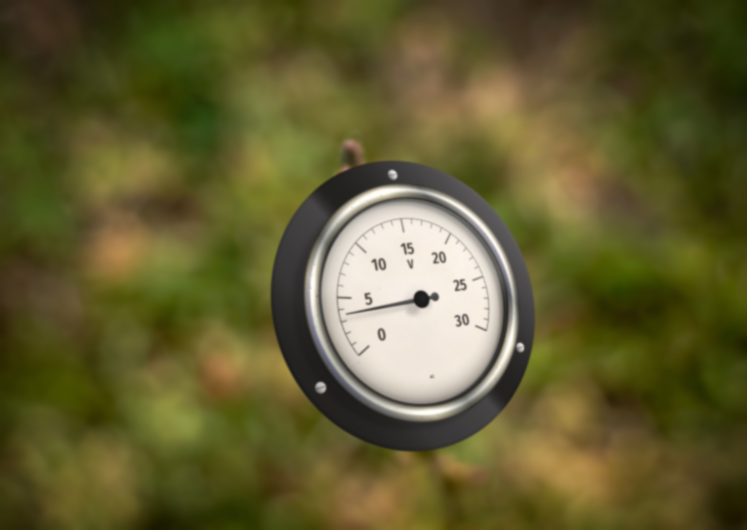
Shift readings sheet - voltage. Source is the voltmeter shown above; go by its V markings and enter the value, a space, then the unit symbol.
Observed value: 3.5 V
